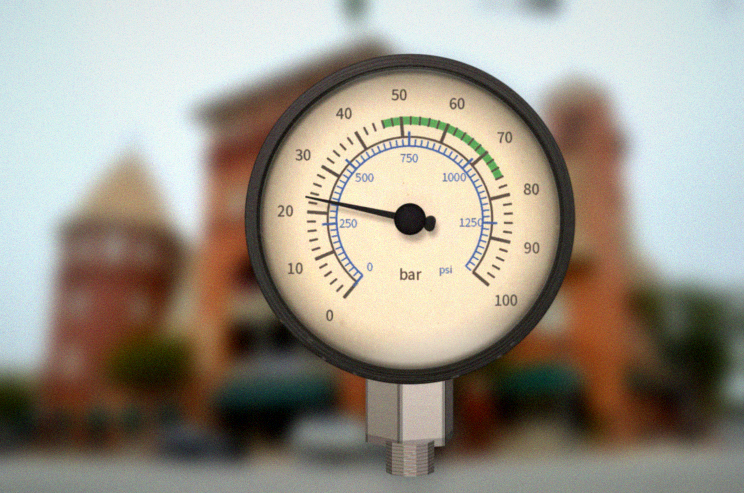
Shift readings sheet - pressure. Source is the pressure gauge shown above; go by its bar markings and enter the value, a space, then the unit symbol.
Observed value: 23 bar
